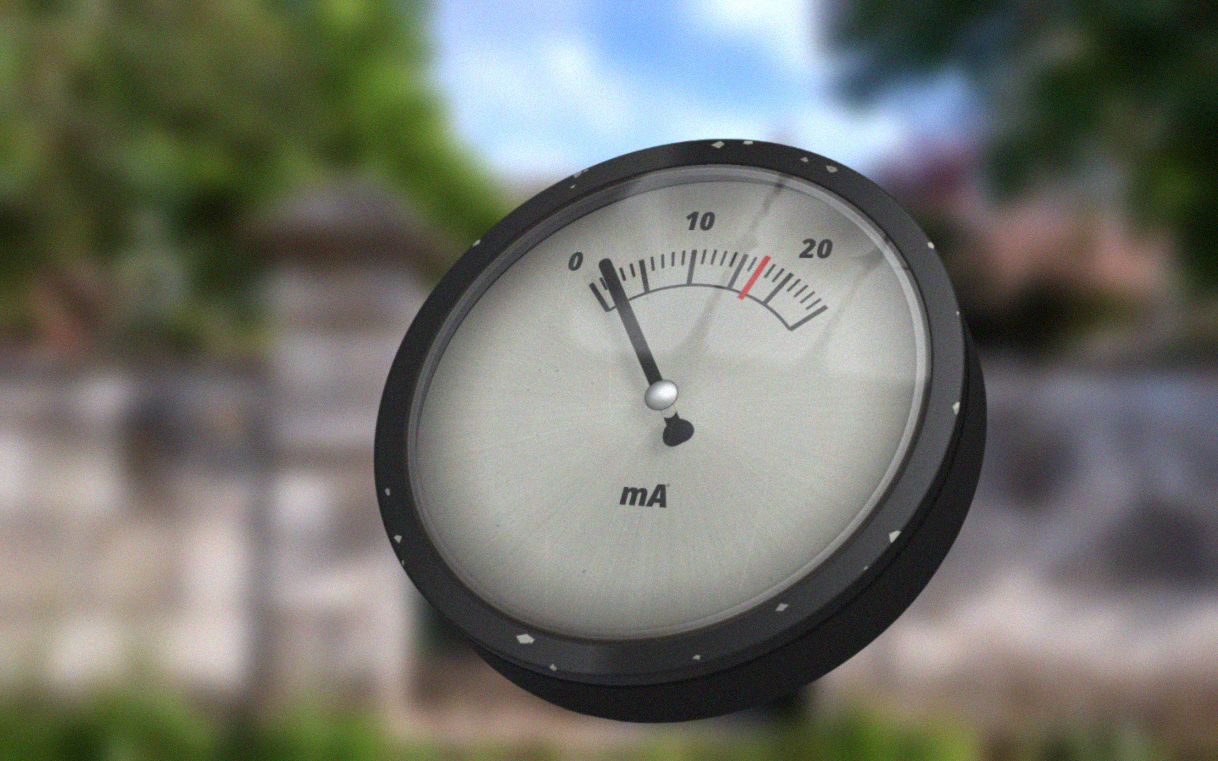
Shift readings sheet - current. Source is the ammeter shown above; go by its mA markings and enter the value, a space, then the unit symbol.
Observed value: 2 mA
